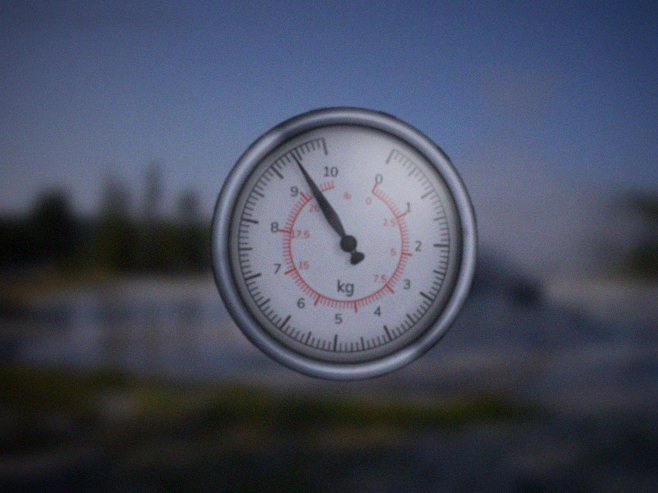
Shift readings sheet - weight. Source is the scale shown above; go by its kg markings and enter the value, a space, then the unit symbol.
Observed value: 9.4 kg
